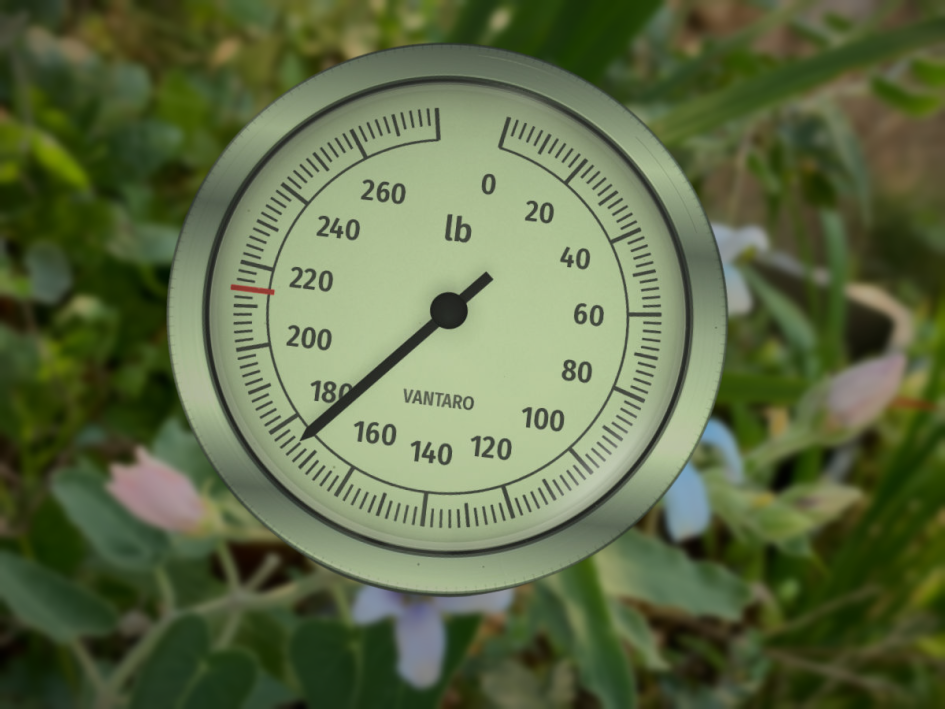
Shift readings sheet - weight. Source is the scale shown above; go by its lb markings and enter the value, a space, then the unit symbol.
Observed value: 174 lb
